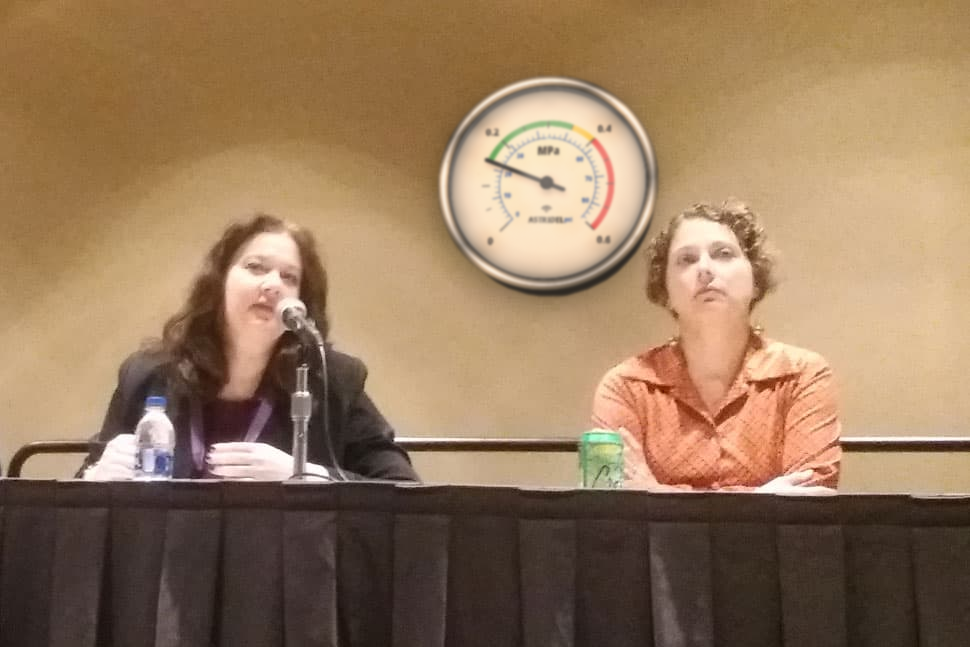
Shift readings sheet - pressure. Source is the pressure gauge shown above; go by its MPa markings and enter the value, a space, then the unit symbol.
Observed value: 0.15 MPa
